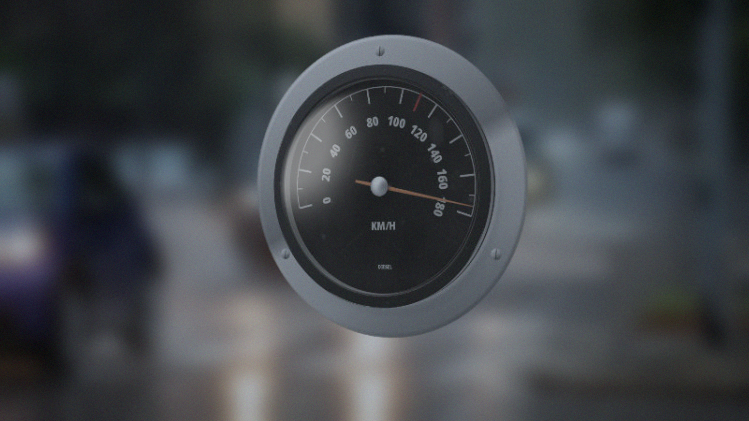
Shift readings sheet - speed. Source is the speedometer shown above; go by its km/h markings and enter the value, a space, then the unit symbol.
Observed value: 175 km/h
